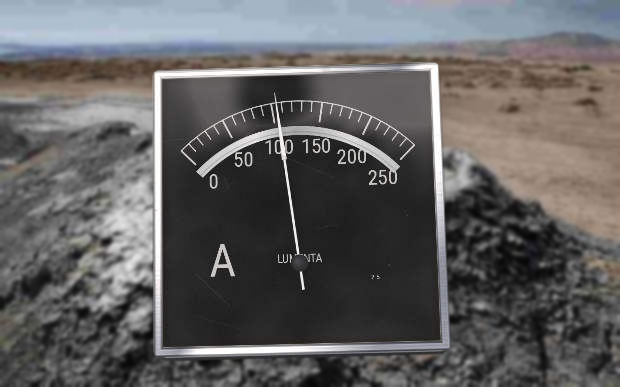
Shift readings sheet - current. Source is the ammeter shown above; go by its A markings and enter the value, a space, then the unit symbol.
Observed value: 105 A
